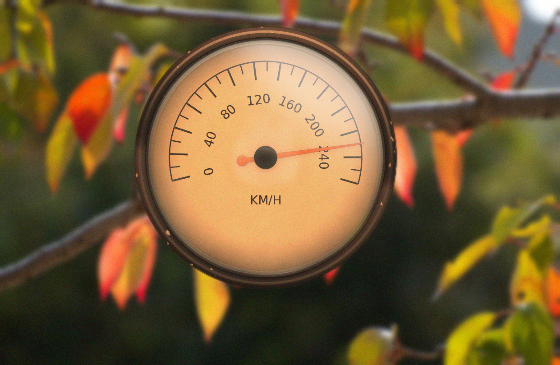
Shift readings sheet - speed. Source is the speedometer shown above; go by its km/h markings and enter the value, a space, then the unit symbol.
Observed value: 230 km/h
